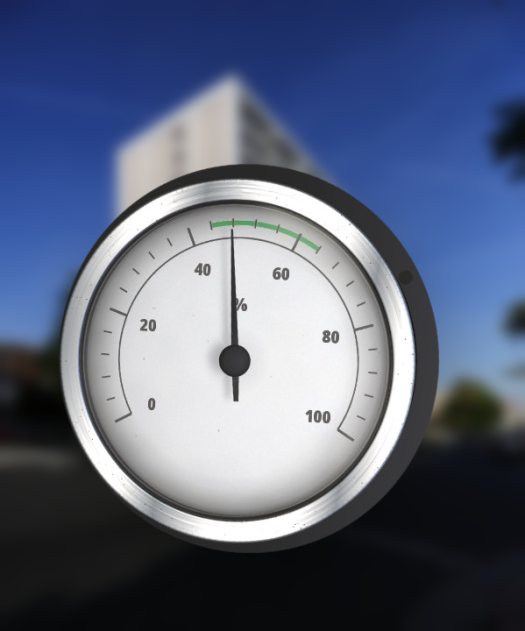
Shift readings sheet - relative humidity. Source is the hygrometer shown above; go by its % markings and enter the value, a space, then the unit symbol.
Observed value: 48 %
